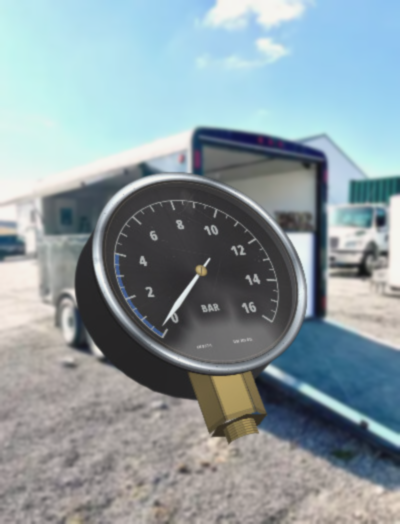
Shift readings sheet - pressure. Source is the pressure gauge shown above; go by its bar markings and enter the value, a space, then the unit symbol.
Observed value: 0.25 bar
